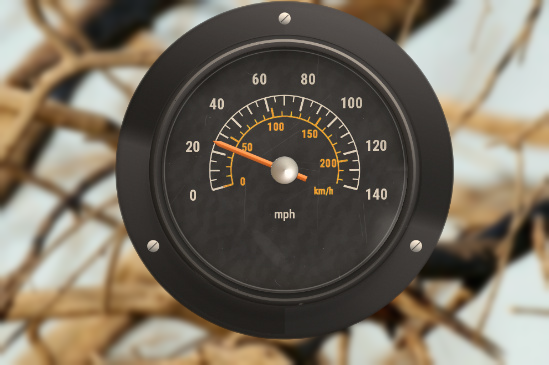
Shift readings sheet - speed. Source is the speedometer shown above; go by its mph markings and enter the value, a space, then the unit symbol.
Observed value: 25 mph
